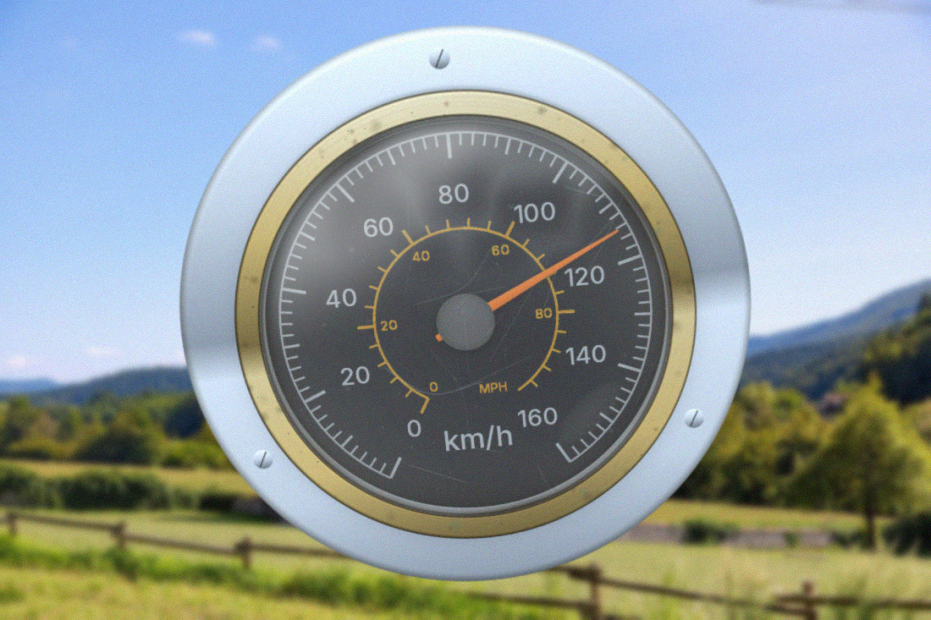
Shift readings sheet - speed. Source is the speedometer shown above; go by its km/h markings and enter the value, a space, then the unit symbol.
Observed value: 114 km/h
